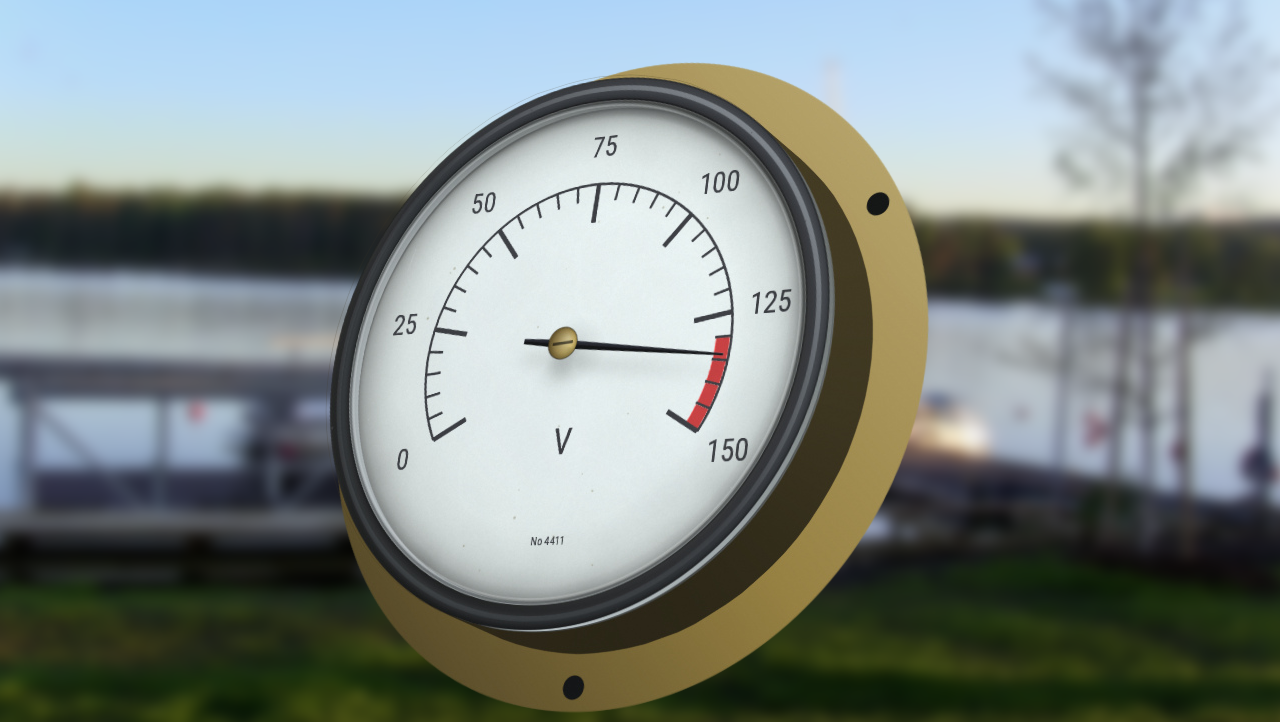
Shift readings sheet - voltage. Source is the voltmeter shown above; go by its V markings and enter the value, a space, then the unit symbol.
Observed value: 135 V
